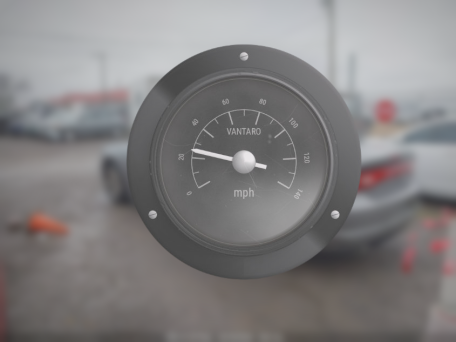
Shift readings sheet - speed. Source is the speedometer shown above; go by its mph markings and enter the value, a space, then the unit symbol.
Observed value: 25 mph
